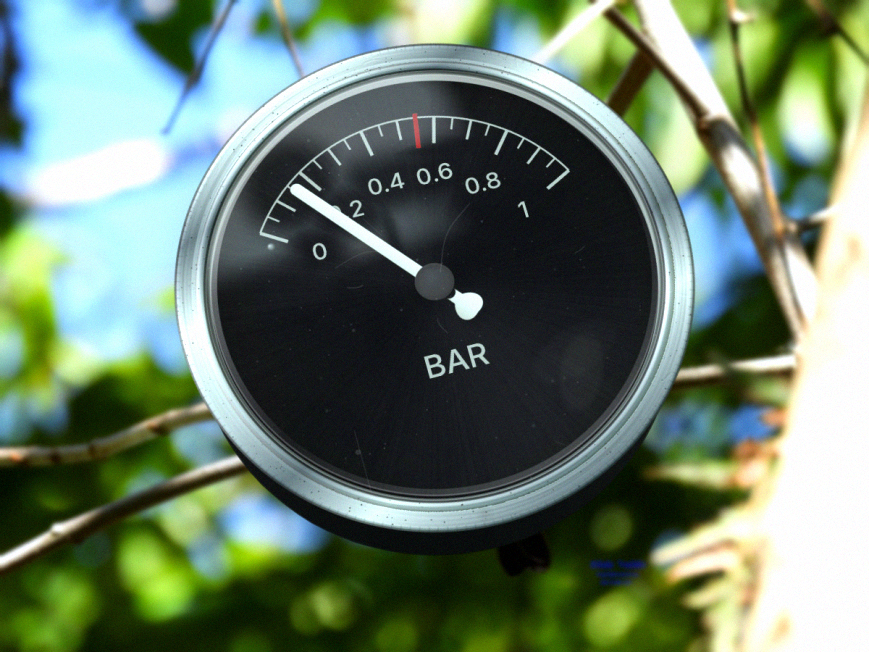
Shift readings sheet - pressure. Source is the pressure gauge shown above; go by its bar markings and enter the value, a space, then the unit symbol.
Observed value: 0.15 bar
